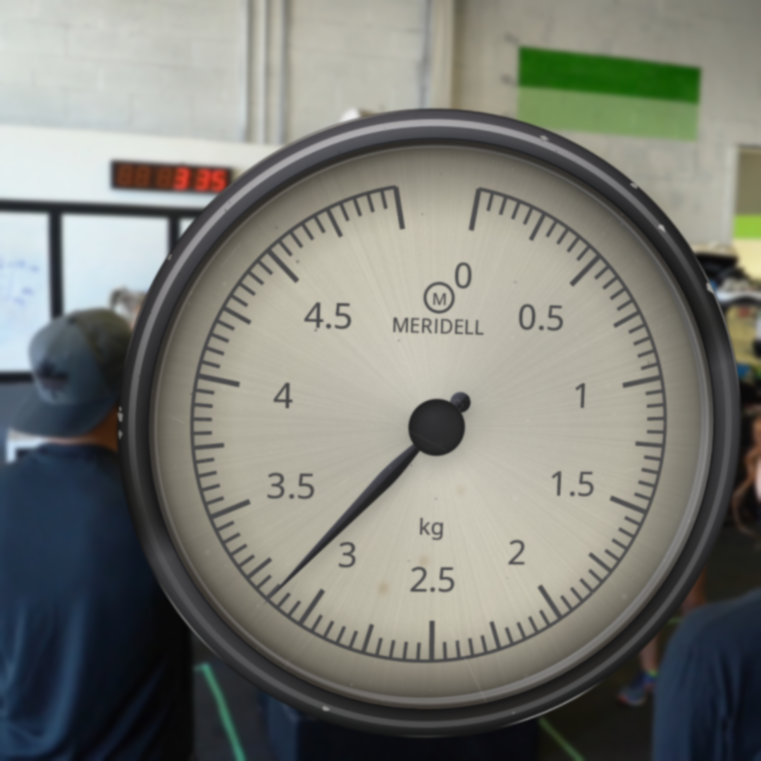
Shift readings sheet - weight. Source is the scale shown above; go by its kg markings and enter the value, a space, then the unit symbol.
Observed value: 3.15 kg
